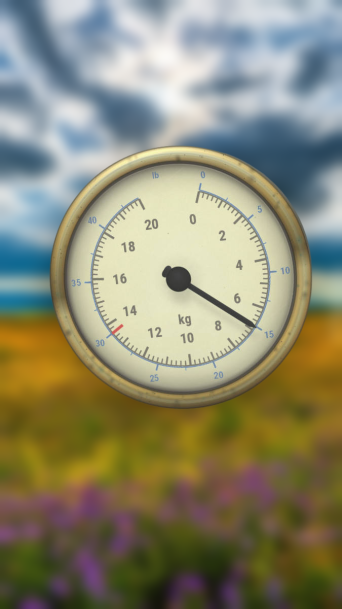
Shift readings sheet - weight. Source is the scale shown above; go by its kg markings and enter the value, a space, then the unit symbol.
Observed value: 6.8 kg
